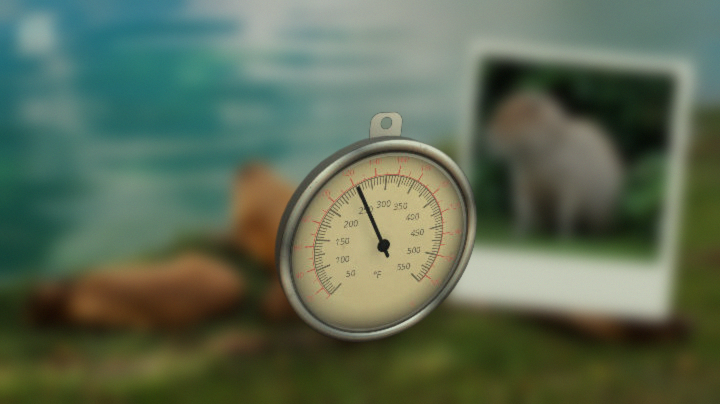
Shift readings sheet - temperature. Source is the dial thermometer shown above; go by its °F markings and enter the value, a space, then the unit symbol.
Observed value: 250 °F
